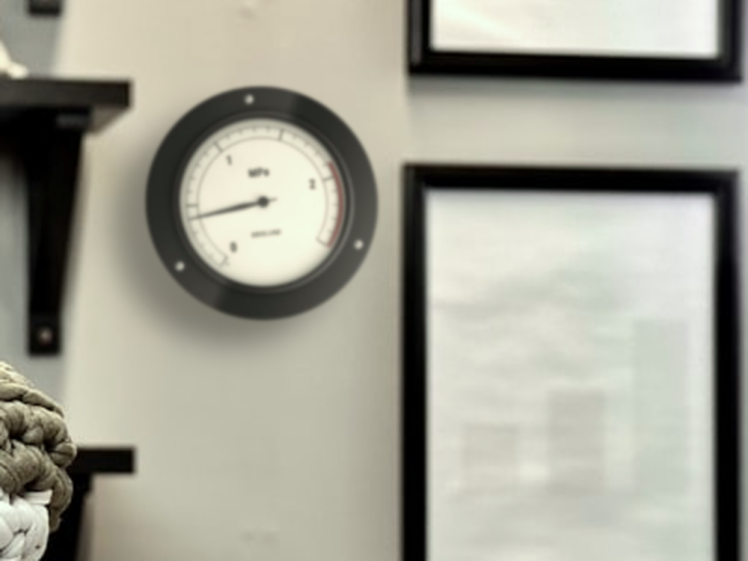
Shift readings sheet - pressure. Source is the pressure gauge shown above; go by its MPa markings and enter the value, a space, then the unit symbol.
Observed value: 0.4 MPa
